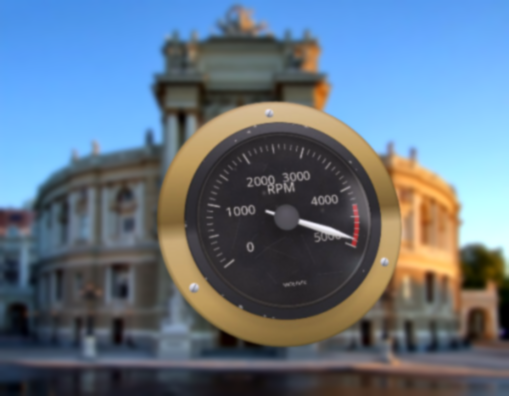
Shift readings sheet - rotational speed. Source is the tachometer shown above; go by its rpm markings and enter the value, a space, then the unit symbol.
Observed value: 4900 rpm
